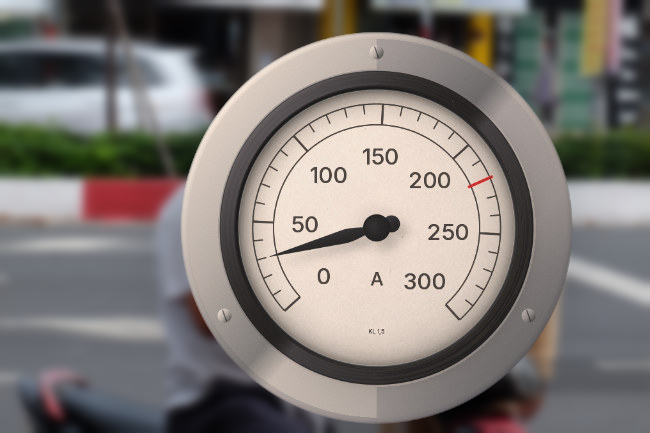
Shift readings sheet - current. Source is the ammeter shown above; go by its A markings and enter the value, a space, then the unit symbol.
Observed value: 30 A
